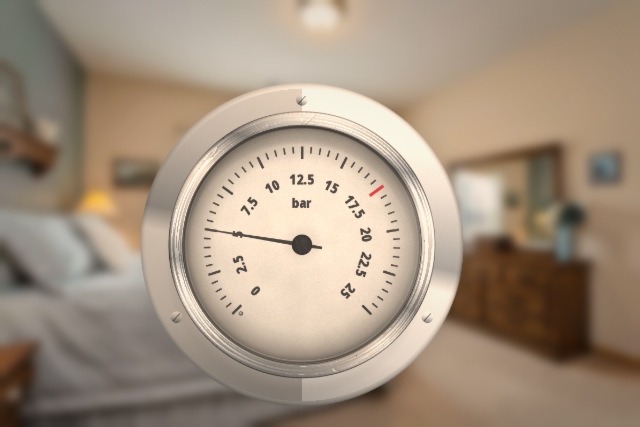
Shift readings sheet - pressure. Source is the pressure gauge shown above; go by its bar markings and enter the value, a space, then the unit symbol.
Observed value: 5 bar
